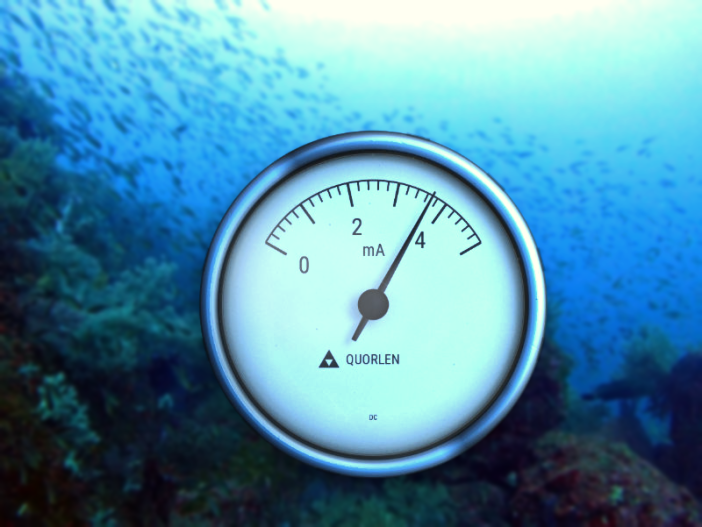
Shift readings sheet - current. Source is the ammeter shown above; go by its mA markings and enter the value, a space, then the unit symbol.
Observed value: 3.7 mA
